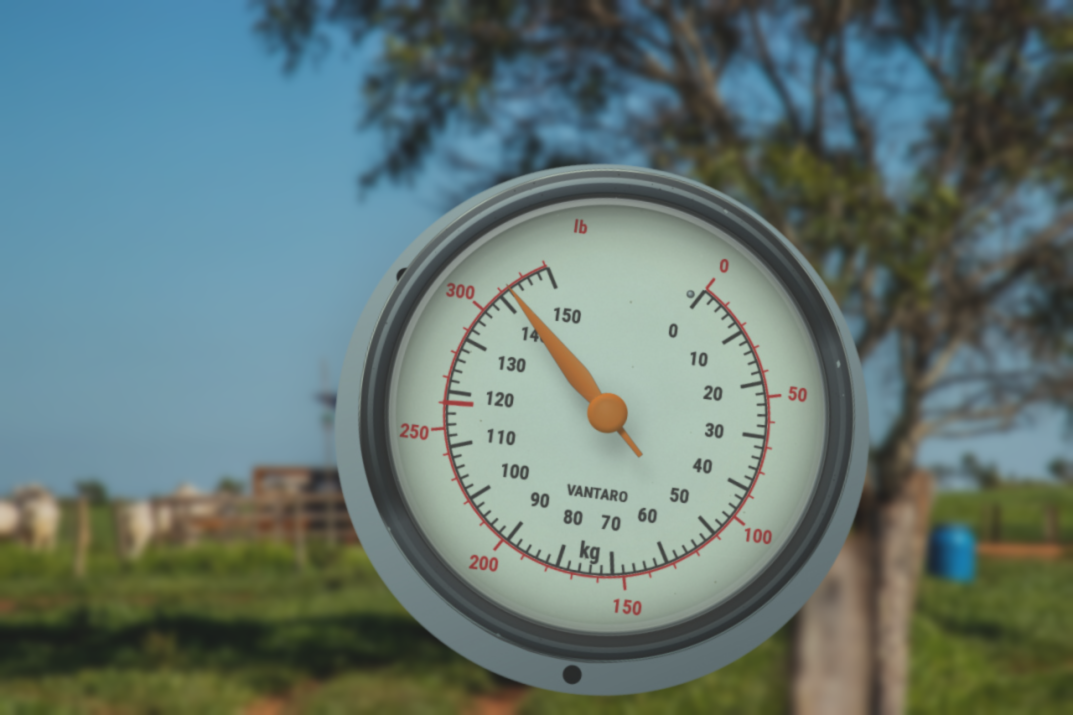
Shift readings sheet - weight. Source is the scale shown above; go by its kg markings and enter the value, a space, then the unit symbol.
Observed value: 142 kg
